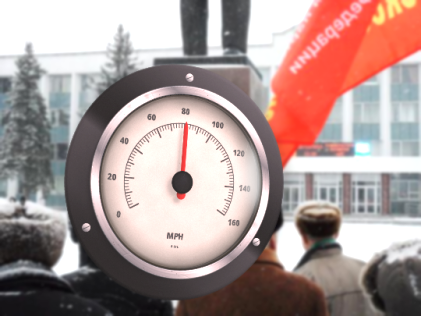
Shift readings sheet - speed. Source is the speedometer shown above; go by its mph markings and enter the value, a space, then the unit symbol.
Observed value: 80 mph
